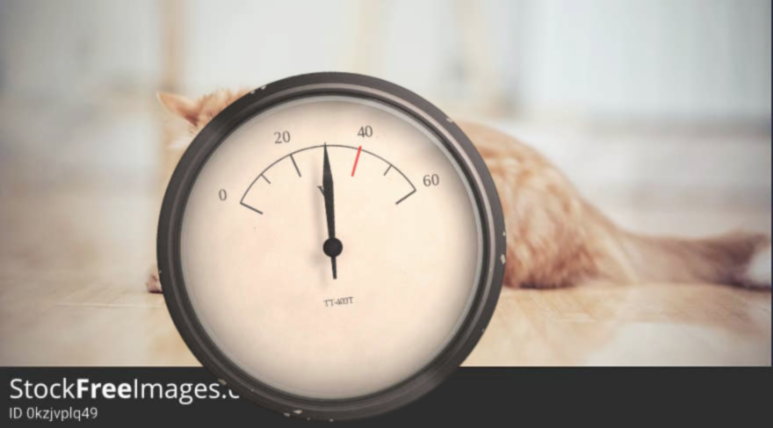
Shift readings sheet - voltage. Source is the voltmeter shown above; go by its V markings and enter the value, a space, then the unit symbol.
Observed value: 30 V
